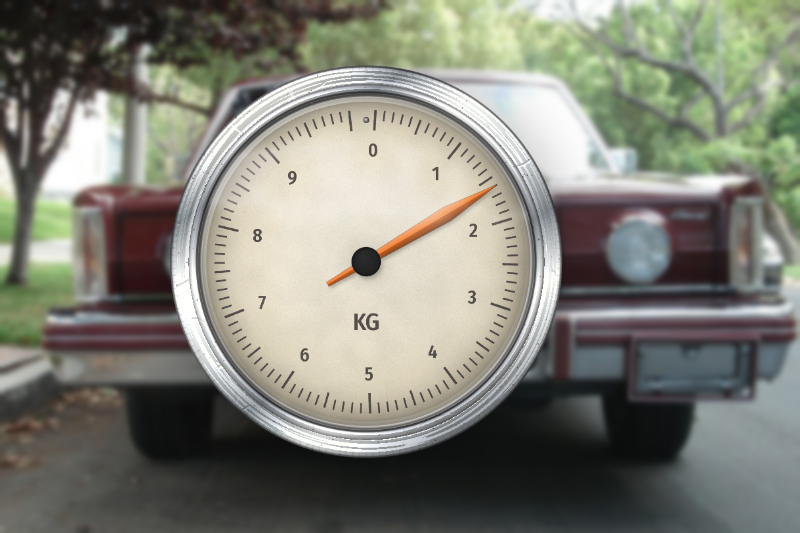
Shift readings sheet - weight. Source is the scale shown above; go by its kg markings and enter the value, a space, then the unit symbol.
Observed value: 1.6 kg
